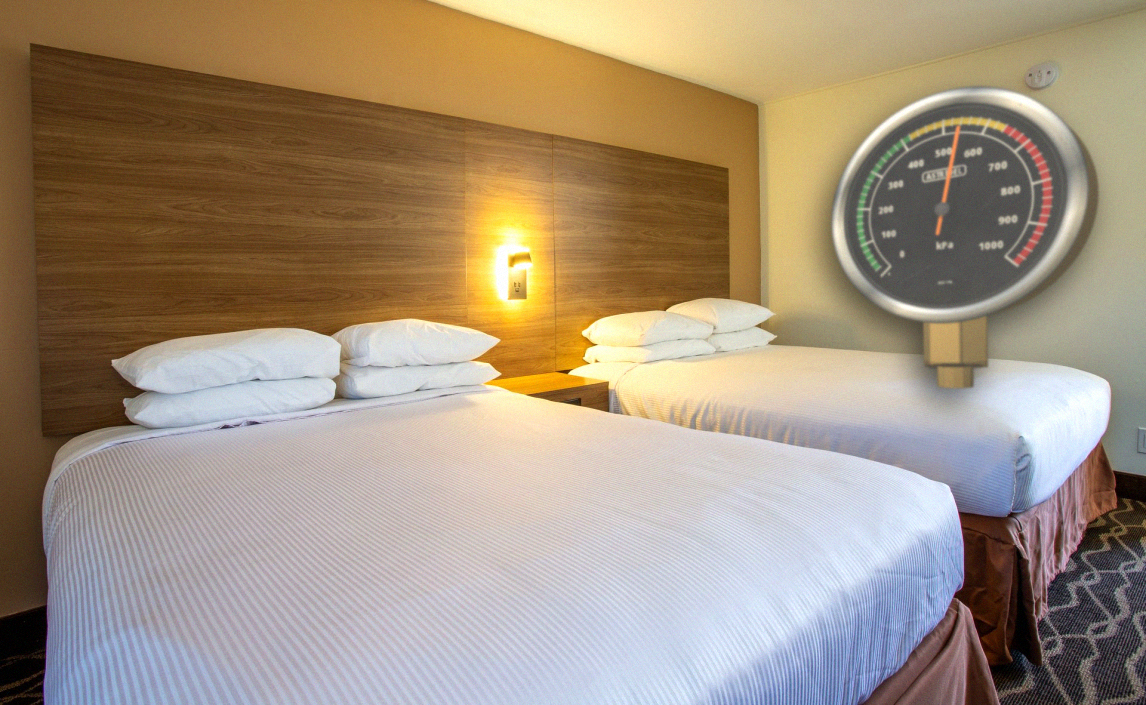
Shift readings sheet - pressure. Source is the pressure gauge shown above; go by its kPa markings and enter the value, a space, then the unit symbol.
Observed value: 540 kPa
